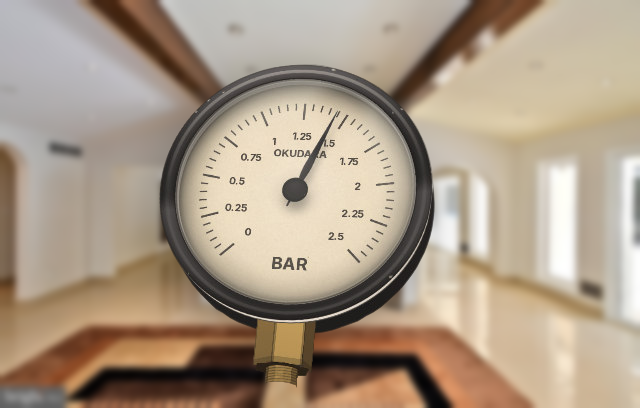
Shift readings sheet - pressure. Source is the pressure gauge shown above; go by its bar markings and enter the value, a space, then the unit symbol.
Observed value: 1.45 bar
